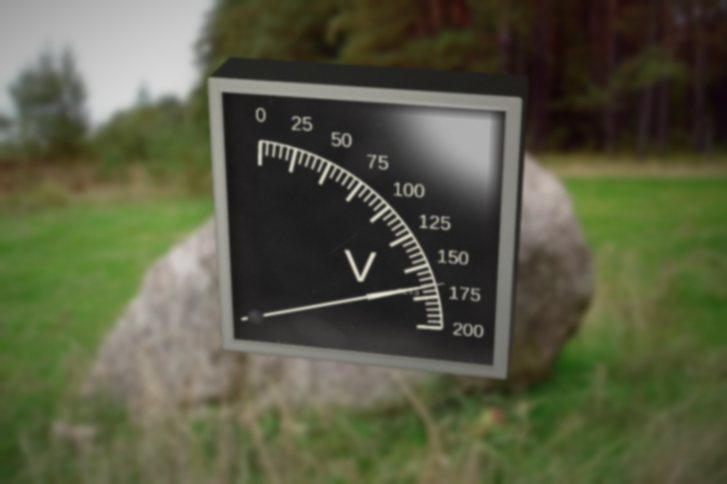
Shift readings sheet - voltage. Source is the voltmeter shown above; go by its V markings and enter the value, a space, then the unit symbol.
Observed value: 165 V
